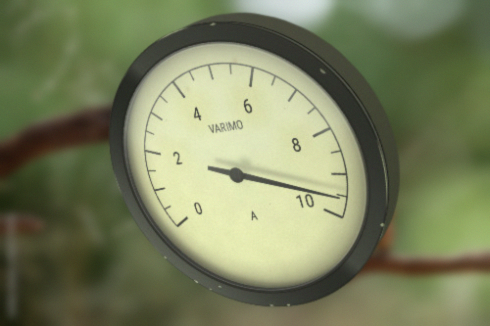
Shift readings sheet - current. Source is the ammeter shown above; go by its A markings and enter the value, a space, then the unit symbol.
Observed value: 9.5 A
